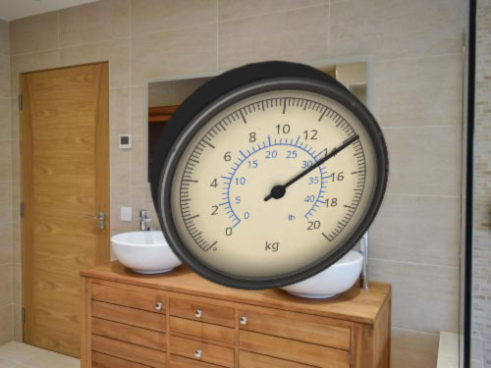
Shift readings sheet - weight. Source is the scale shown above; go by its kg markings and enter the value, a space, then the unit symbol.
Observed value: 14 kg
